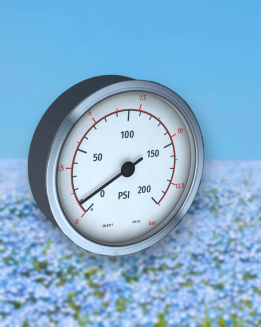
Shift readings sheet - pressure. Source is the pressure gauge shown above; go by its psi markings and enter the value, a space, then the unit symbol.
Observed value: 10 psi
